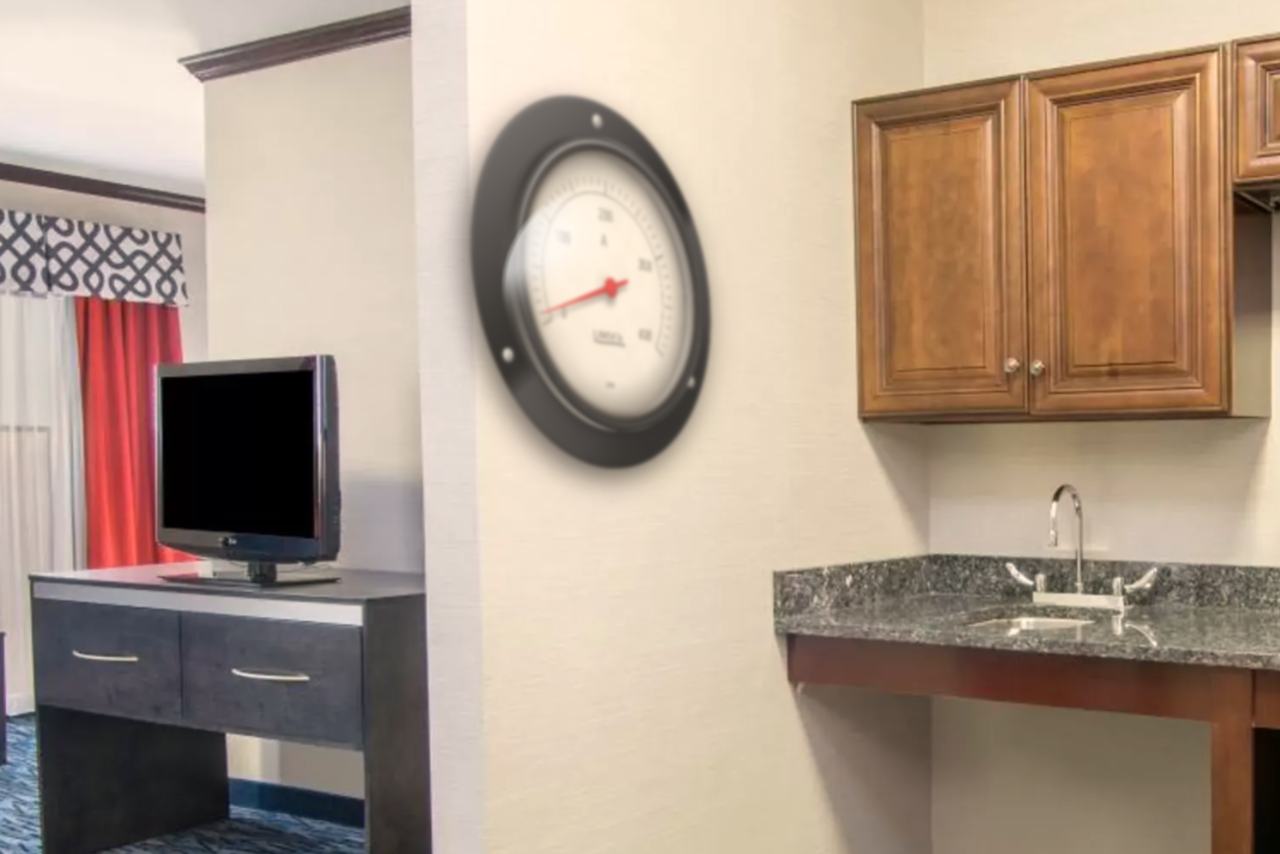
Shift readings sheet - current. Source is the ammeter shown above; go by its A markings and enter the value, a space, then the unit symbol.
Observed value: 10 A
